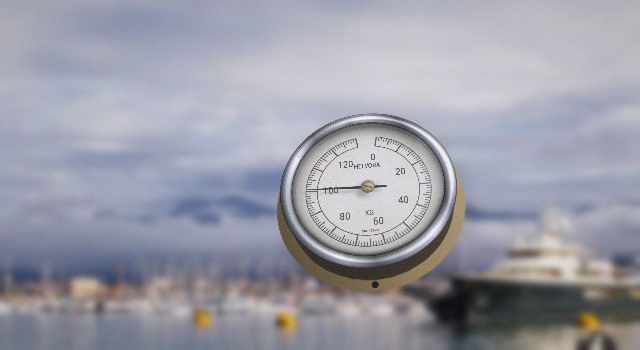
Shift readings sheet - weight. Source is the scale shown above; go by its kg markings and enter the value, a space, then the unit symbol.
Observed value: 100 kg
